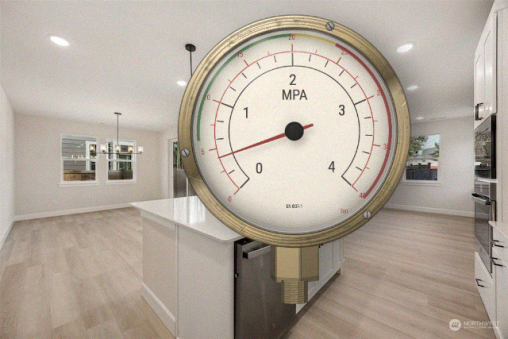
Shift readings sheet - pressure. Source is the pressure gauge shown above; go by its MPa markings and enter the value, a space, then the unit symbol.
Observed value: 0.4 MPa
